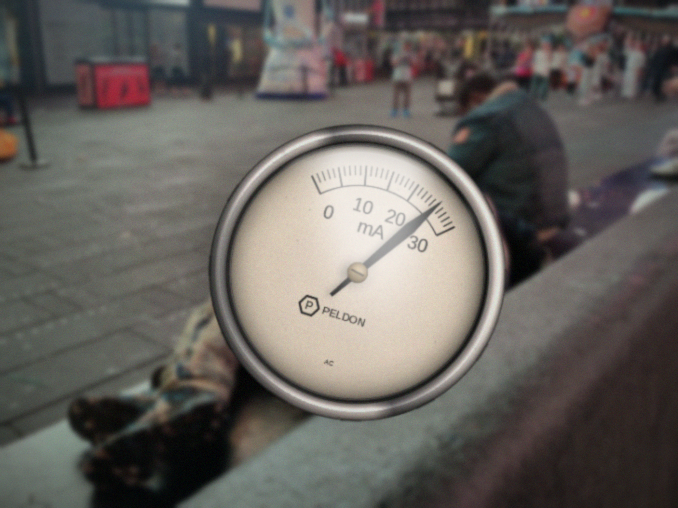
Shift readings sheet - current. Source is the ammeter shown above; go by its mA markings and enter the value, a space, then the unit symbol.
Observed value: 25 mA
